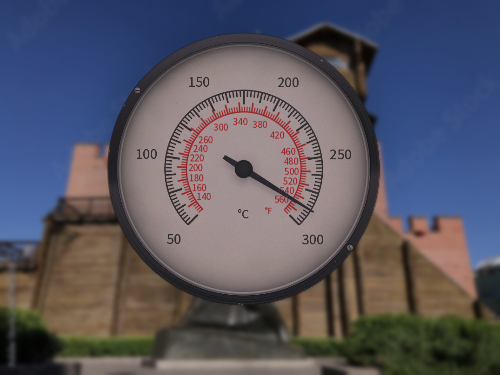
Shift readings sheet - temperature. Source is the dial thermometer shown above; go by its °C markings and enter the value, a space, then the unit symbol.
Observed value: 287.5 °C
